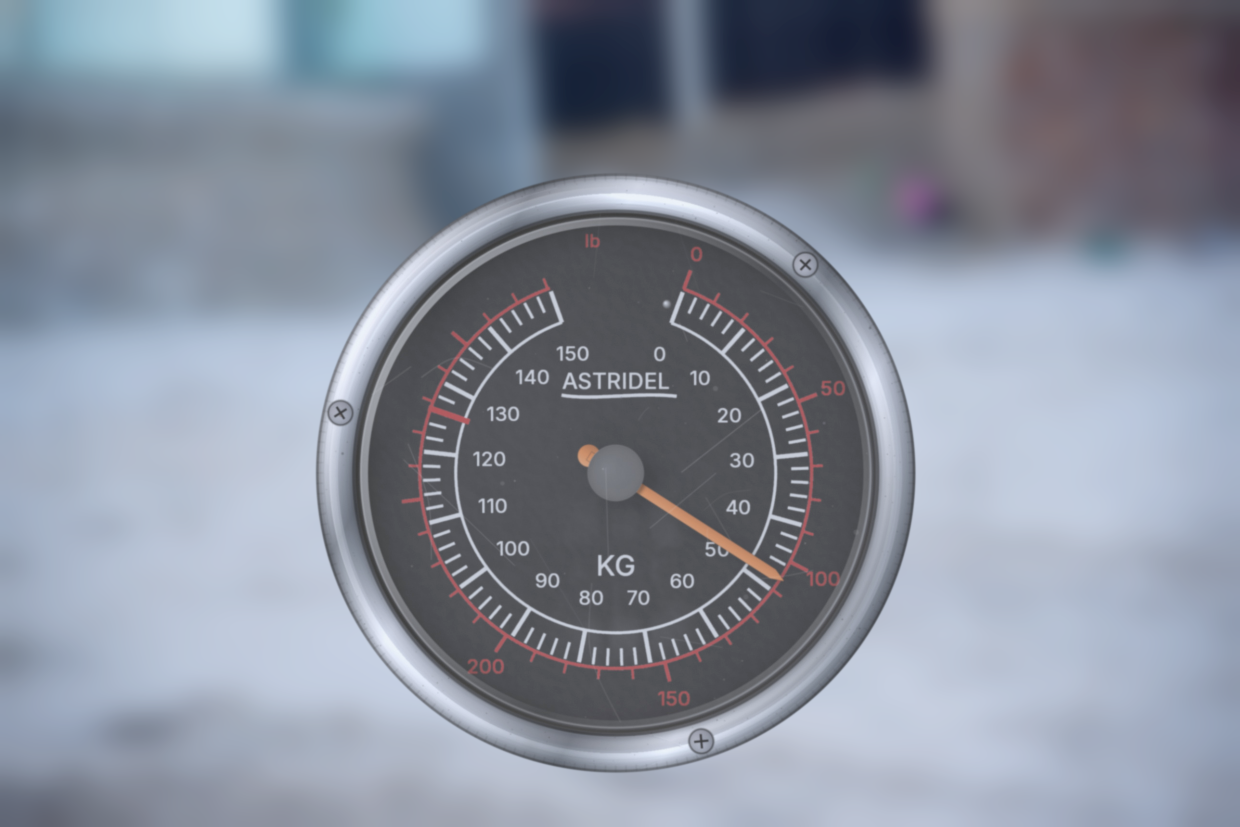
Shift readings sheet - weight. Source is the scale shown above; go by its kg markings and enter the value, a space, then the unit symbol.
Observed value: 48 kg
